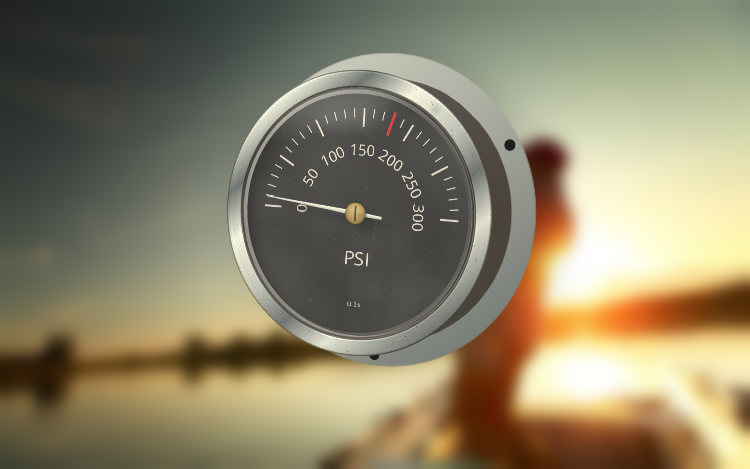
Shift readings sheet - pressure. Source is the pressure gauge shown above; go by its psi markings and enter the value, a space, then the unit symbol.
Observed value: 10 psi
